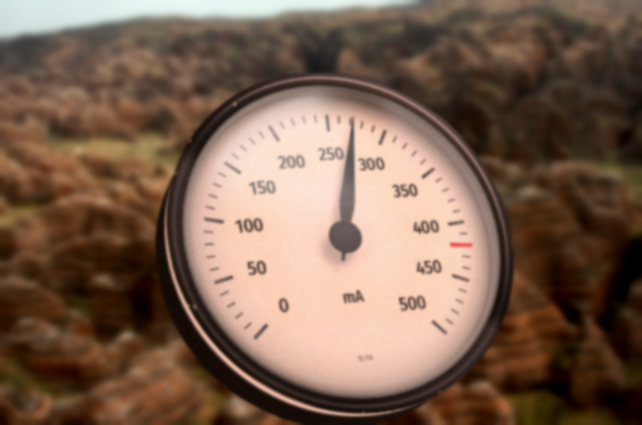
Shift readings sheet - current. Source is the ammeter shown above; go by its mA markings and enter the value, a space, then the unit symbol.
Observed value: 270 mA
